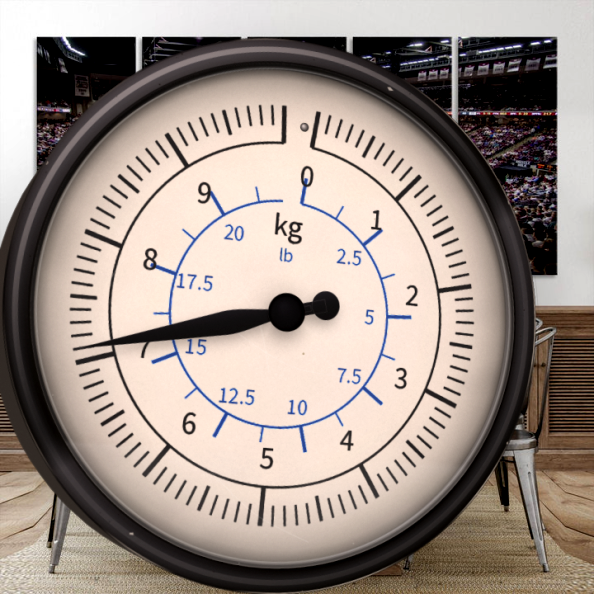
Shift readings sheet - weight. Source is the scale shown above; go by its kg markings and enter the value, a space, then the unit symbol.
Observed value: 7.1 kg
